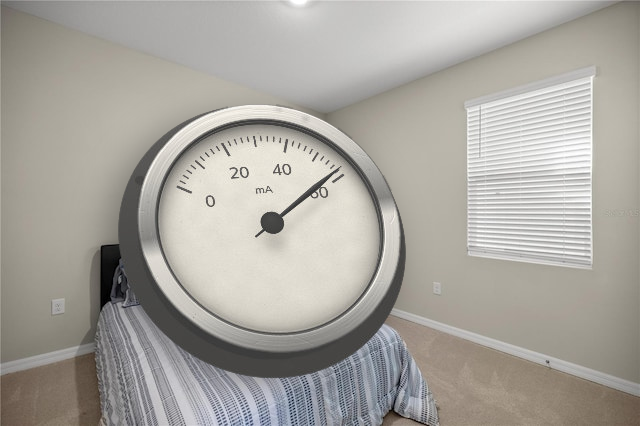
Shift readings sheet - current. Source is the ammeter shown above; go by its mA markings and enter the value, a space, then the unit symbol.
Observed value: 58 mA
